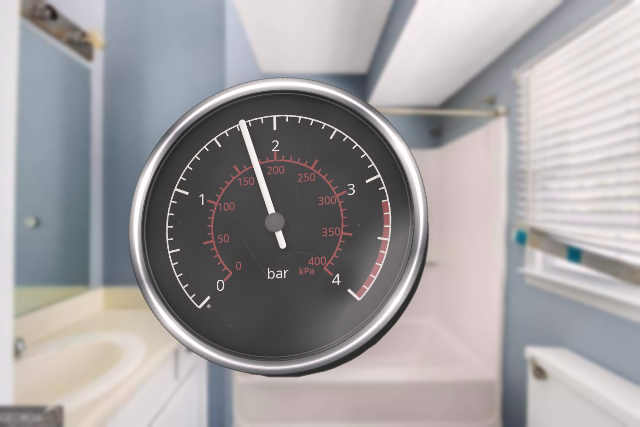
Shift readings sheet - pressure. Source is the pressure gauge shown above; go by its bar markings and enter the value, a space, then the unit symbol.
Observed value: 1.75 bar
